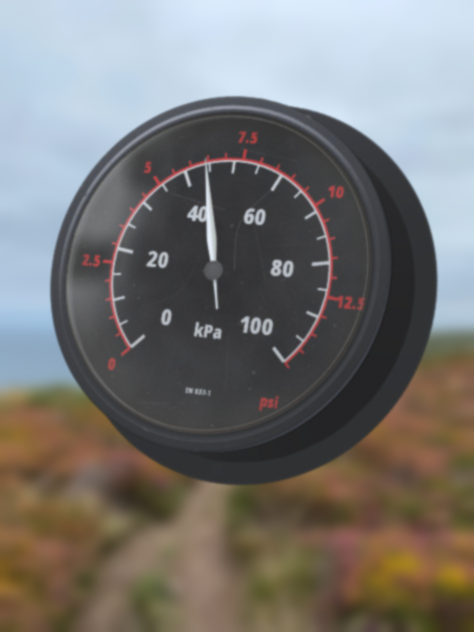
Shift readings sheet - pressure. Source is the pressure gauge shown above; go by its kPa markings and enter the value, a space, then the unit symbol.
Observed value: 45 kPa
